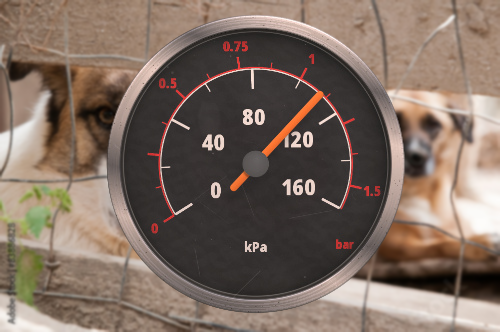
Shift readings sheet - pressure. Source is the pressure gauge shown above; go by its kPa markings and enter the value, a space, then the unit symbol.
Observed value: 110 kPa
